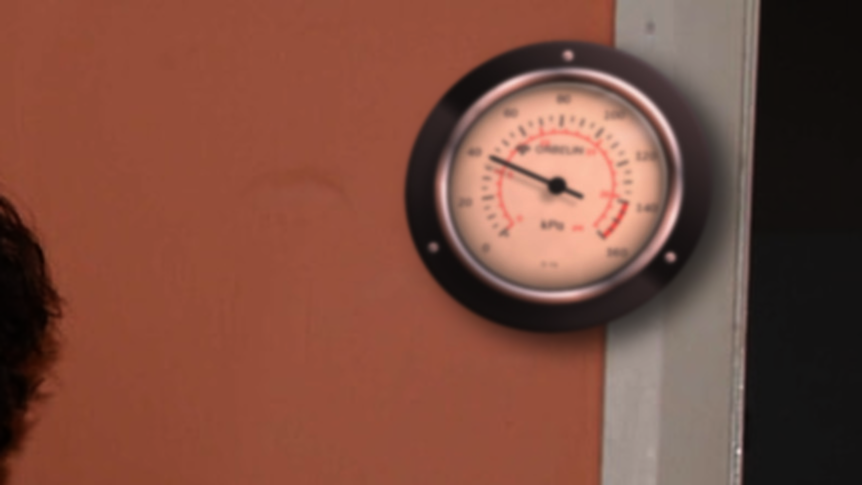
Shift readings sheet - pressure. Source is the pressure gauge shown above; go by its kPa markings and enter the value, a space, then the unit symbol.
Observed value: 40 kPa
